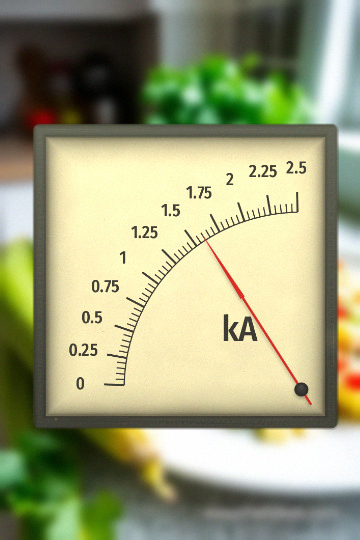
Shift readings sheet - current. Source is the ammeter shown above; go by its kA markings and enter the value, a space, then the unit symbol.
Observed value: 1.6 kA
